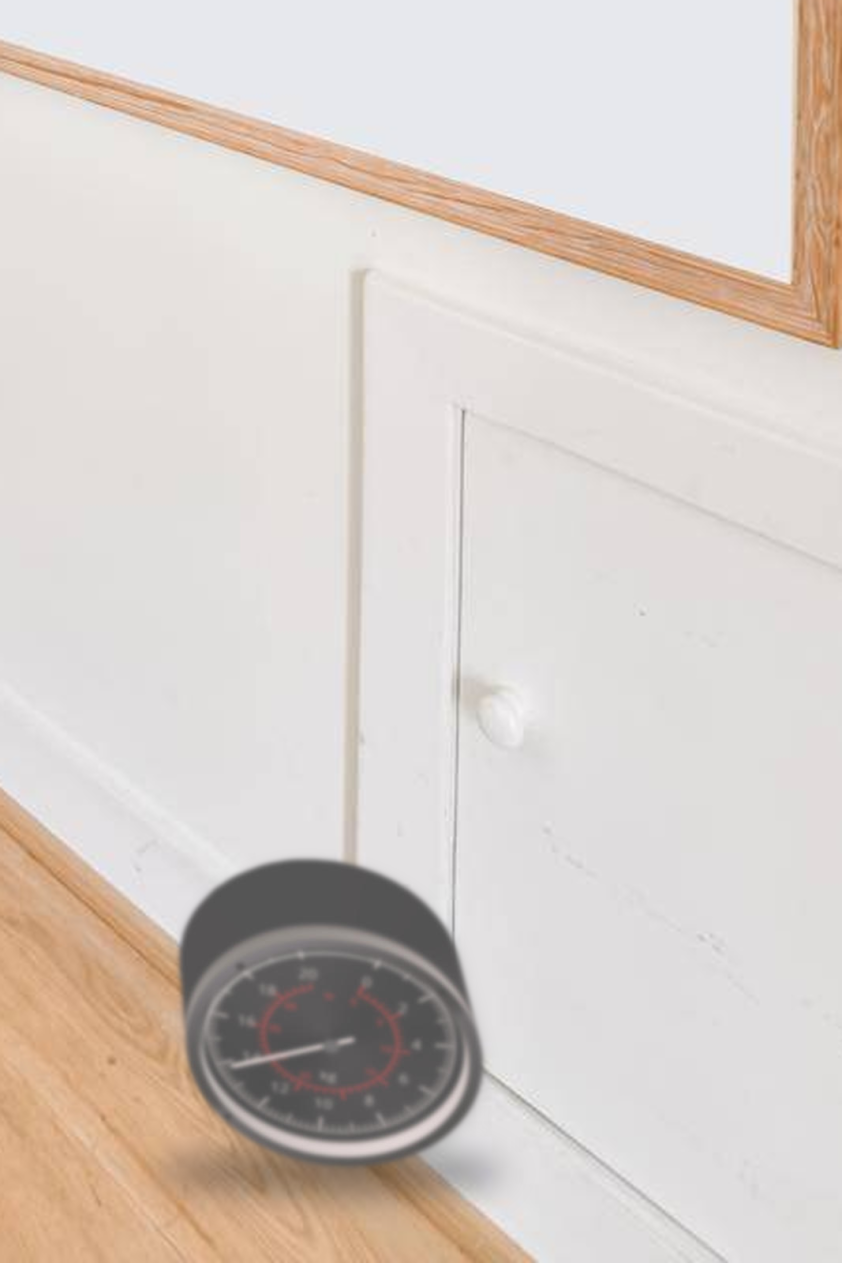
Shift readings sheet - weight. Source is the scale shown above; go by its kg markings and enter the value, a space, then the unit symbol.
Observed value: 14 kg
